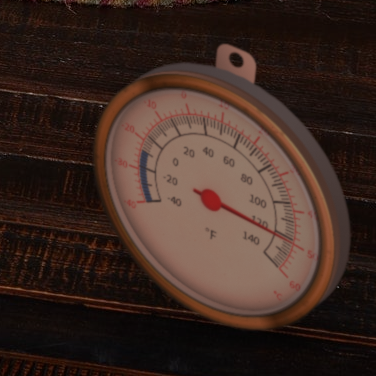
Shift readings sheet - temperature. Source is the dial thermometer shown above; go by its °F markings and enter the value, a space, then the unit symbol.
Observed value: 120 °F
